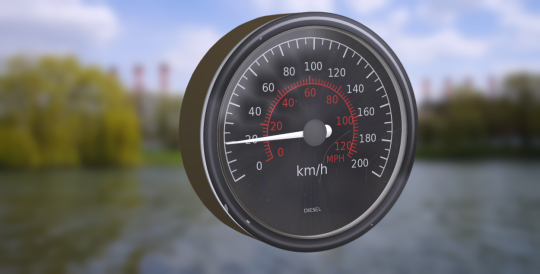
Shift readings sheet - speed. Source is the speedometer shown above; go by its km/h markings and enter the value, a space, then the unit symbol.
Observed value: 20 km/h
